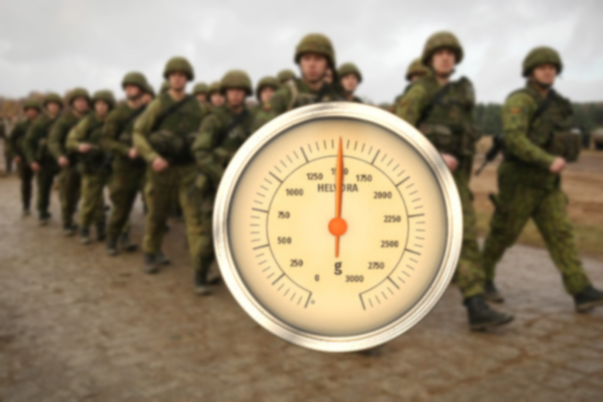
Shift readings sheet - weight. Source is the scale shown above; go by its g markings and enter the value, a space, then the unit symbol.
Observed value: 1500 g
